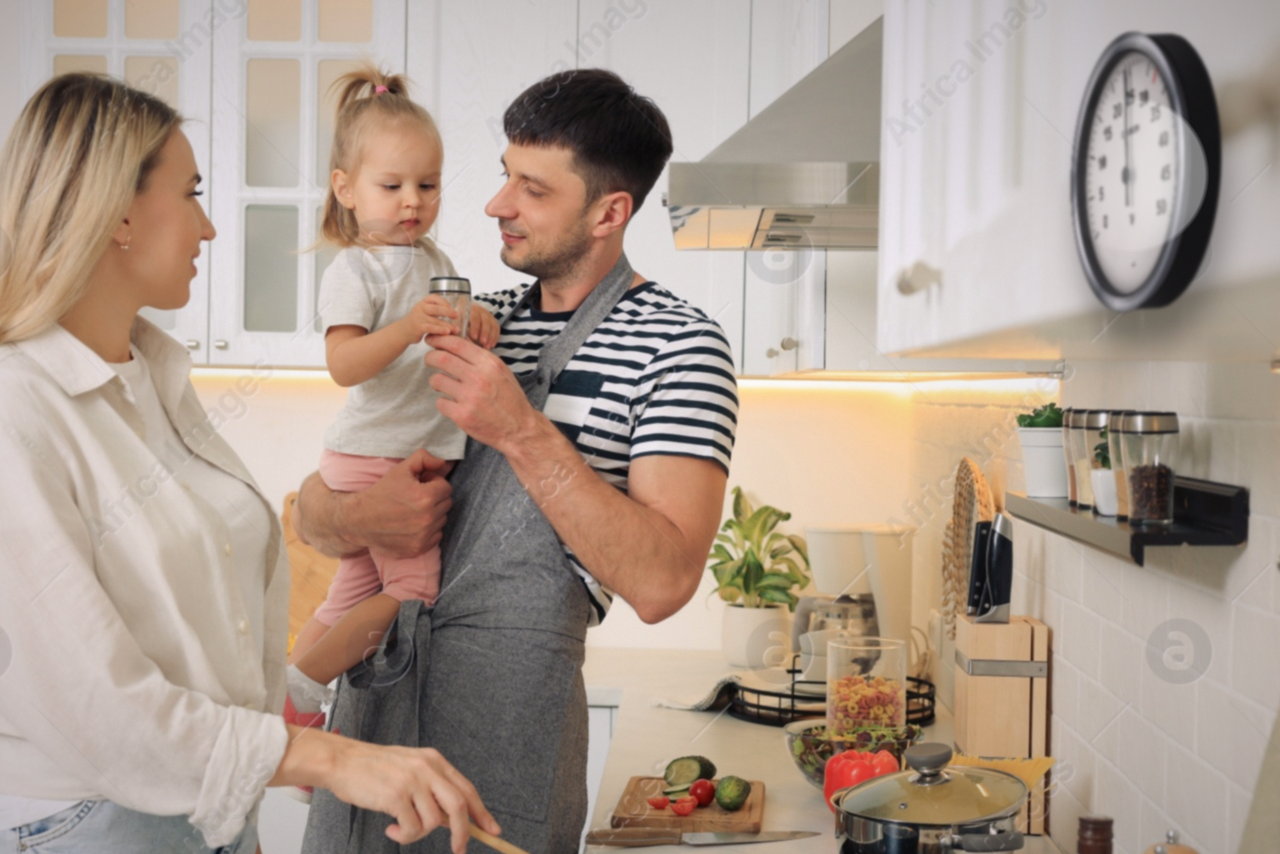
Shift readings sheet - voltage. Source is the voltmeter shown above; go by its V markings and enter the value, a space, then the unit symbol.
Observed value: 25 V
